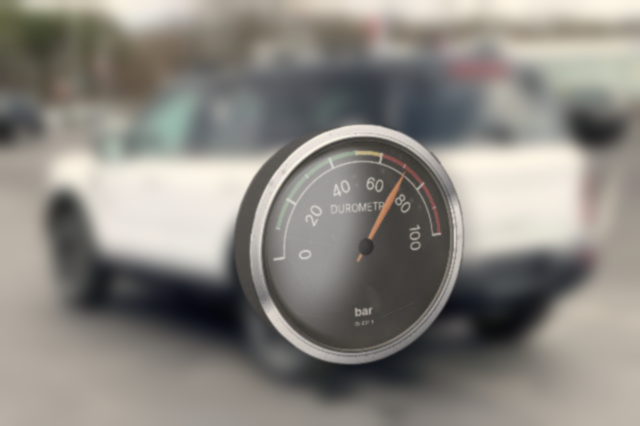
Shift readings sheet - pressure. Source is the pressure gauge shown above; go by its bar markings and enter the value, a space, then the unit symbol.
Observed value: 70 bar
